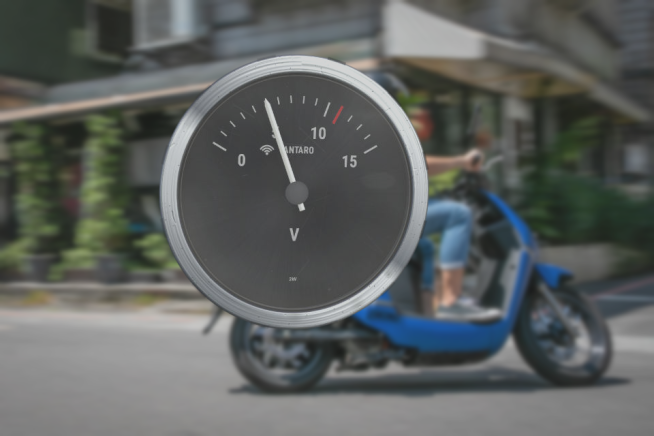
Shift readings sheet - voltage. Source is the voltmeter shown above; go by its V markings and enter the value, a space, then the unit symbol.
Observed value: 5 V
